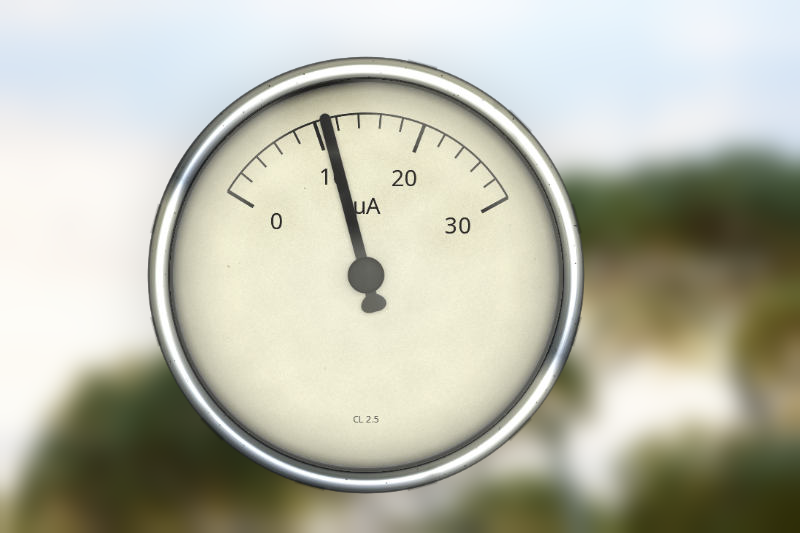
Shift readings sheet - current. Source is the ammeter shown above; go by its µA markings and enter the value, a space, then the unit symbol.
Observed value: 11 µA
